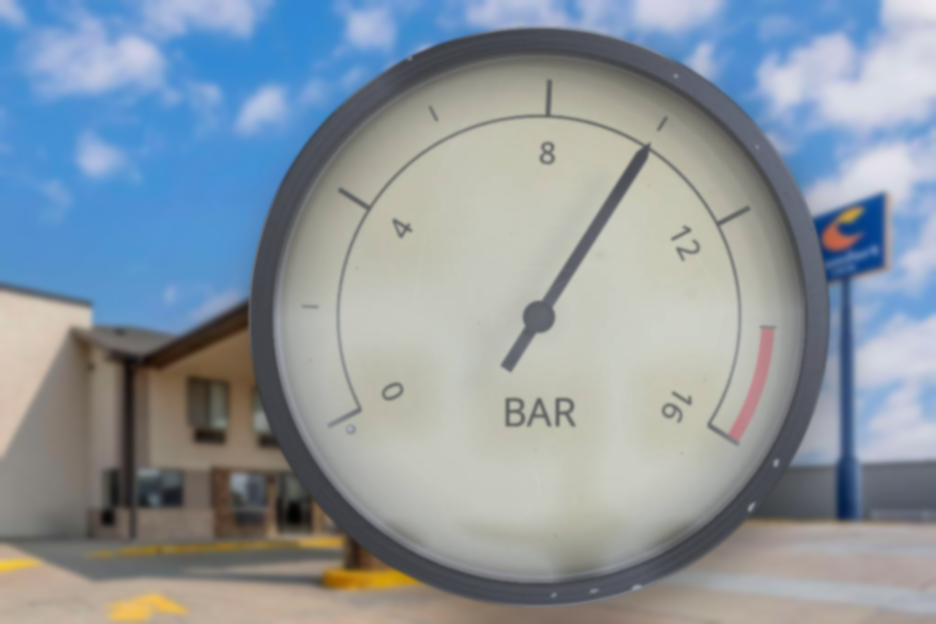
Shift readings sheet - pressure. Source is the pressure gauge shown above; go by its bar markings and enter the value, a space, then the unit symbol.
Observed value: 10 bar
